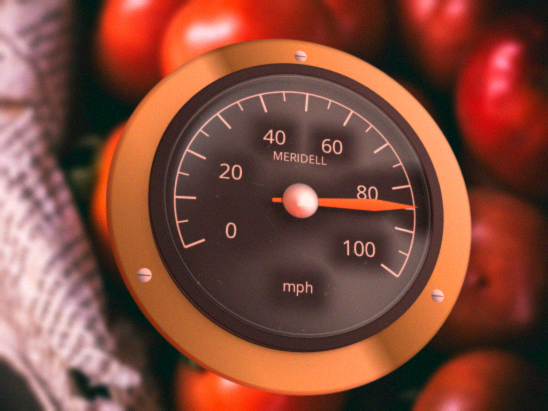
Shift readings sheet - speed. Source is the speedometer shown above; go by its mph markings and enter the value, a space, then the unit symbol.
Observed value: 85 mph
